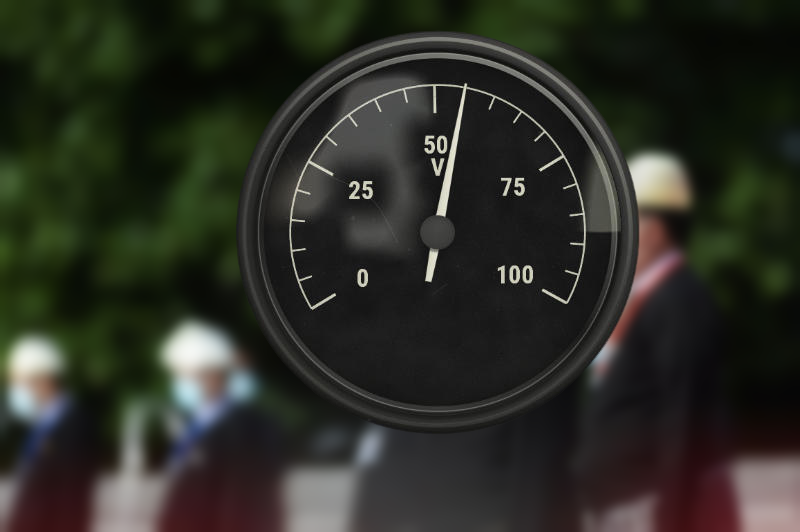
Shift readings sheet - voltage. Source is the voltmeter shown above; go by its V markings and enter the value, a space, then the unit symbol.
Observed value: 55 V
